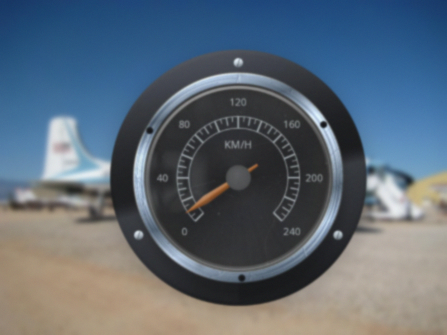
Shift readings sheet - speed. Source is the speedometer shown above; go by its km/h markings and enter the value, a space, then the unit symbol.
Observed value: 10 km/h
